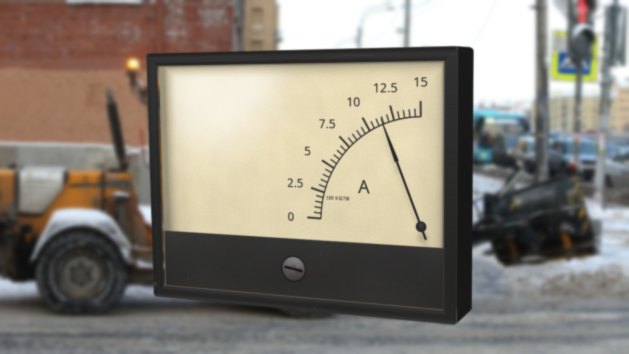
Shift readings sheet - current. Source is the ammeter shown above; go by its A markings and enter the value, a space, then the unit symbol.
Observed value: 11.5 A
